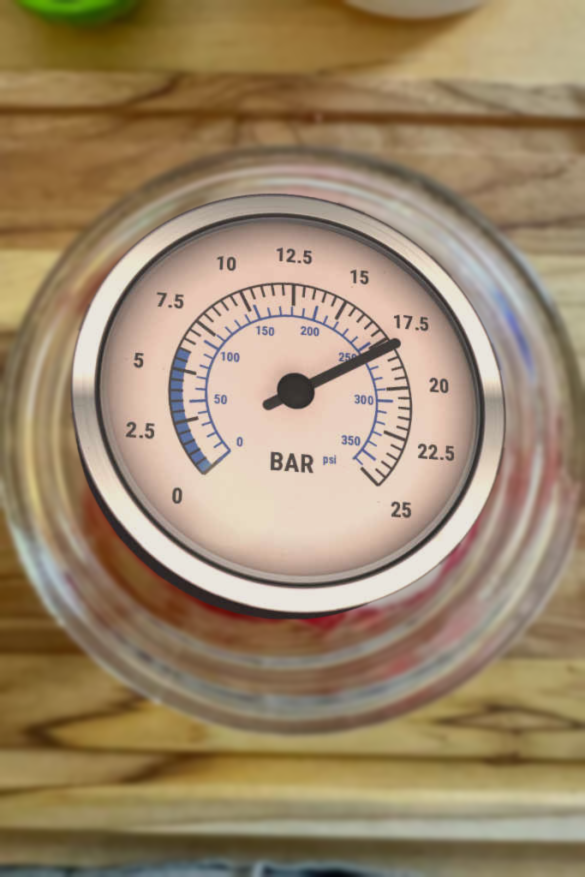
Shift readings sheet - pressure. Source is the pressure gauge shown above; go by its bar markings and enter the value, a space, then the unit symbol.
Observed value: 18 bar
